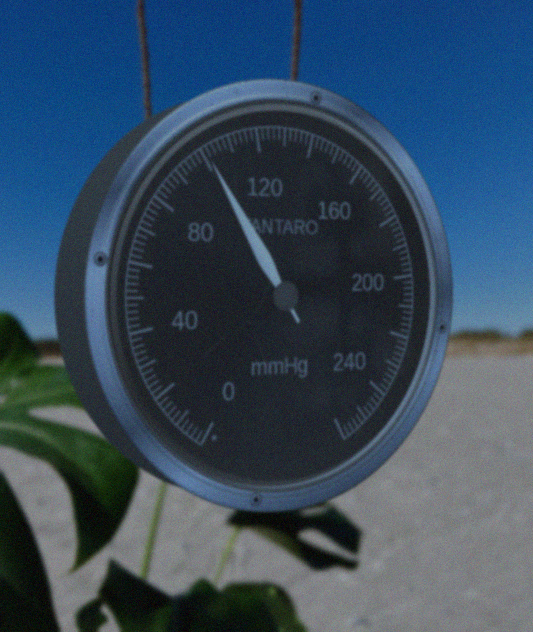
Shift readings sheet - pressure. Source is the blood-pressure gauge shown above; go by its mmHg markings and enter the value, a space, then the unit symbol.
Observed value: 100 mmHg
